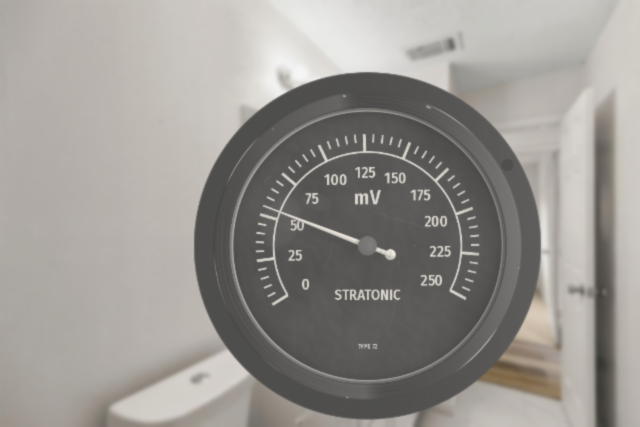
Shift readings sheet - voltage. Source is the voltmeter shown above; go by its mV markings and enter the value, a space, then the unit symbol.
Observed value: 55 mV
